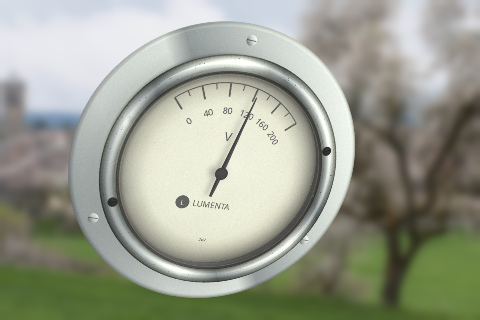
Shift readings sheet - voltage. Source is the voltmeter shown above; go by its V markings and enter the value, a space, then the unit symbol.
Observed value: 120 V
